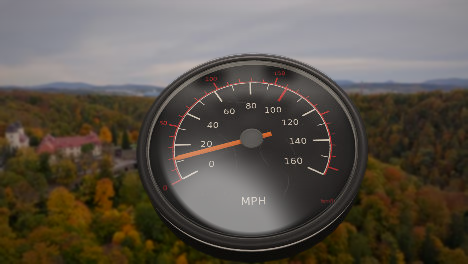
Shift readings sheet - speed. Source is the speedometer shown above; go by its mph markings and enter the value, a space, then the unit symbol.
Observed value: 10 mph
